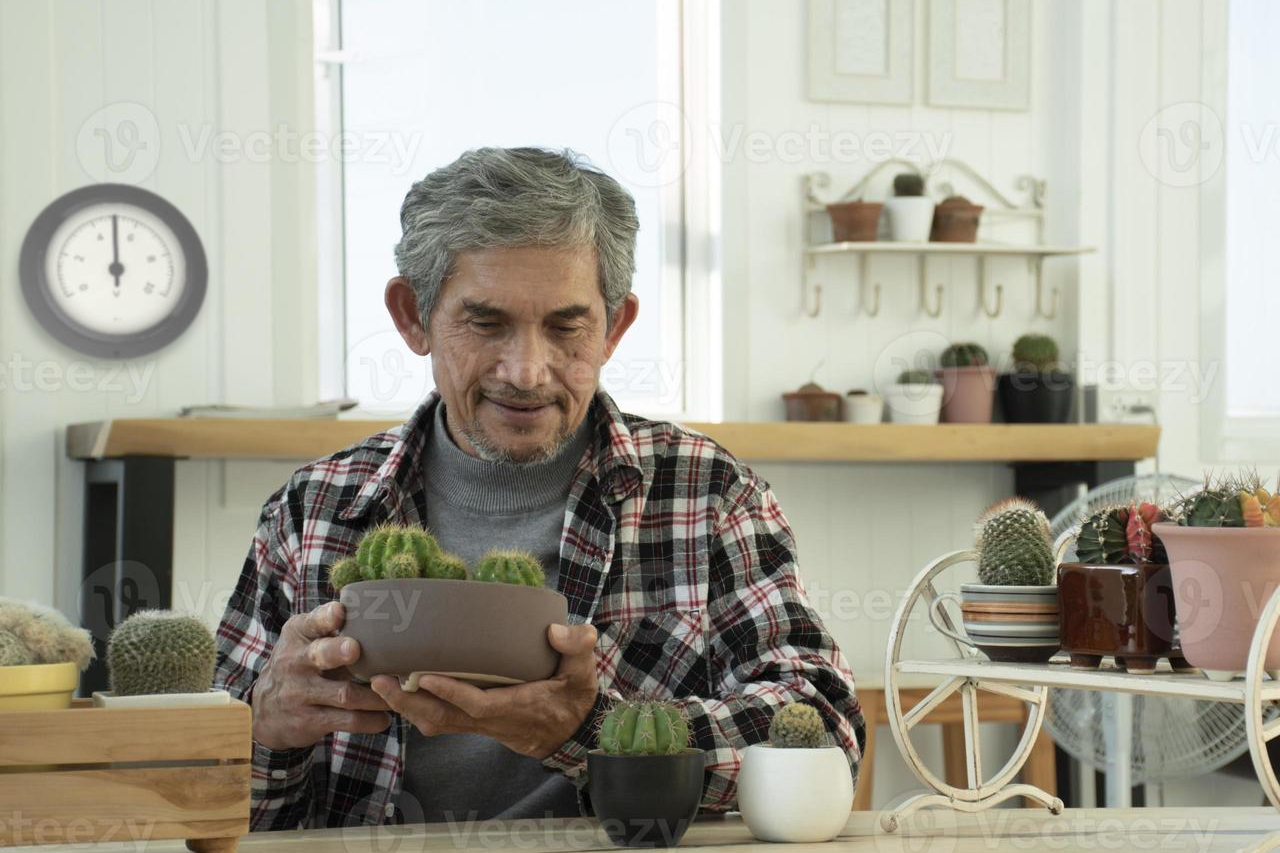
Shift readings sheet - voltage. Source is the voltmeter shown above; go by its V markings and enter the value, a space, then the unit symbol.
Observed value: 5 V
